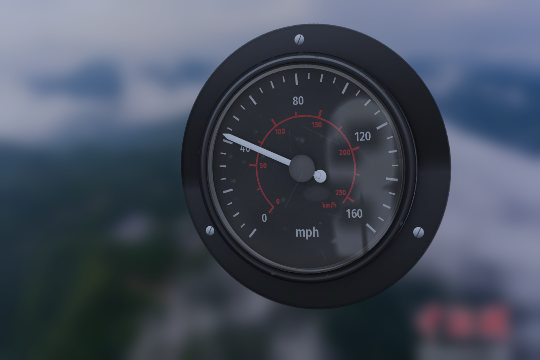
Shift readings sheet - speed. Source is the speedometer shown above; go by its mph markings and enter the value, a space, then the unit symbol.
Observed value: 42.5 mph
